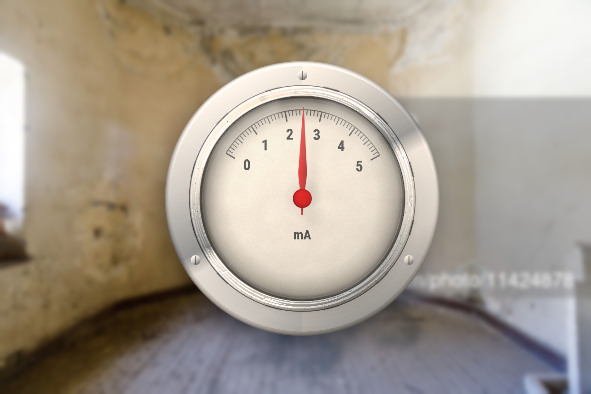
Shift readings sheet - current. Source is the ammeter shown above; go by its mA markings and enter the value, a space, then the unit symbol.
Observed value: 2.5 mA
